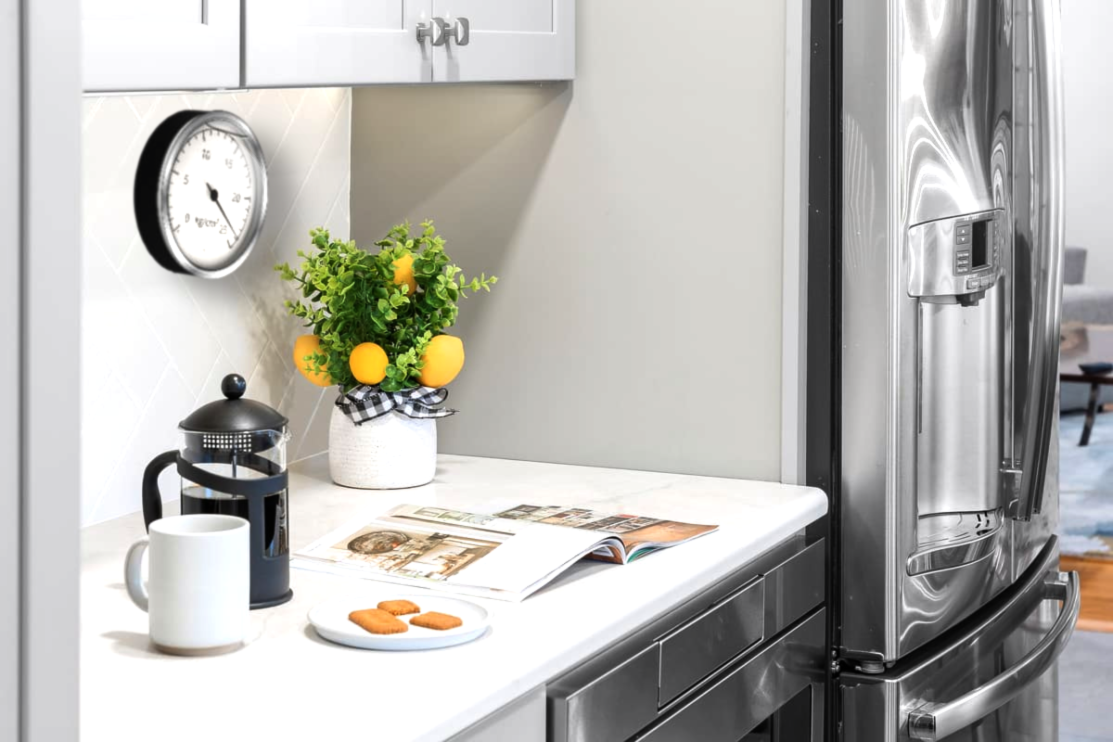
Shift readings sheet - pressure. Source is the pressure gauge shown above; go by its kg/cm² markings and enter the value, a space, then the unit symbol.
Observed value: 24 kg/cm²
